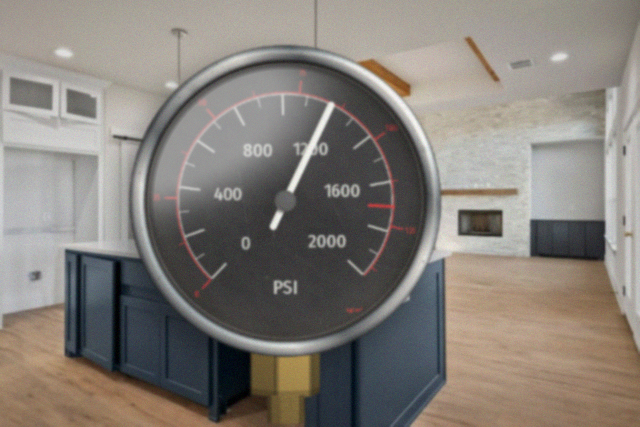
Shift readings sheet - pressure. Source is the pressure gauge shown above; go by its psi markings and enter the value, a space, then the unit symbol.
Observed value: 1200 psi
